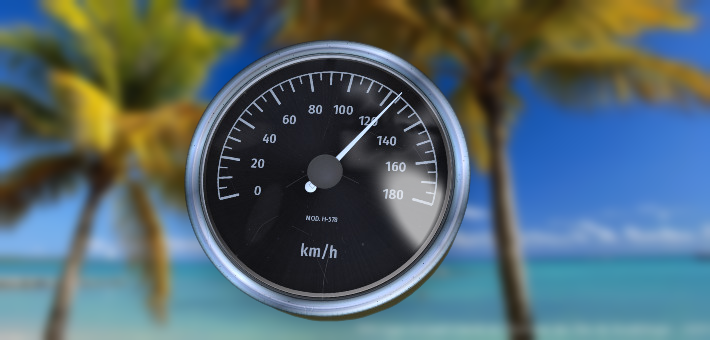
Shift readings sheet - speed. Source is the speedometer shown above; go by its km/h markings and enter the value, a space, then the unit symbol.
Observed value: 125 km/h
